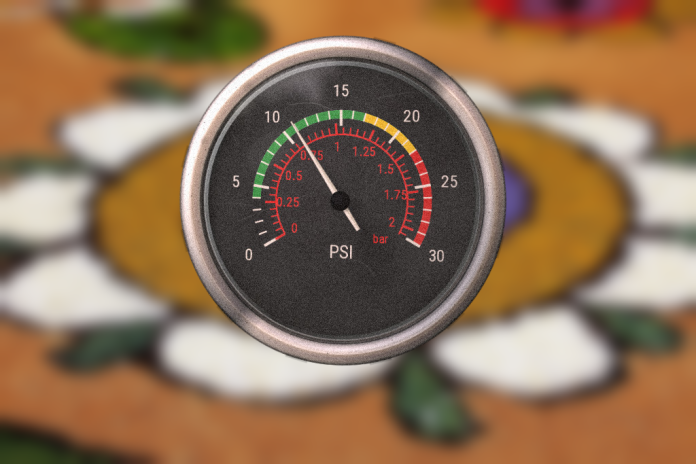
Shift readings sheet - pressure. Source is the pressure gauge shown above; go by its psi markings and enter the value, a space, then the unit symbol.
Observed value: 11 psi
